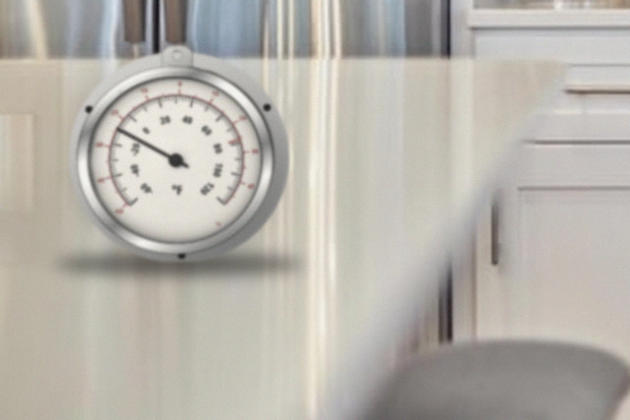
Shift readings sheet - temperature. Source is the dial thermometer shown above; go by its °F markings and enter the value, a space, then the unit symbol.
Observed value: -10 °F
